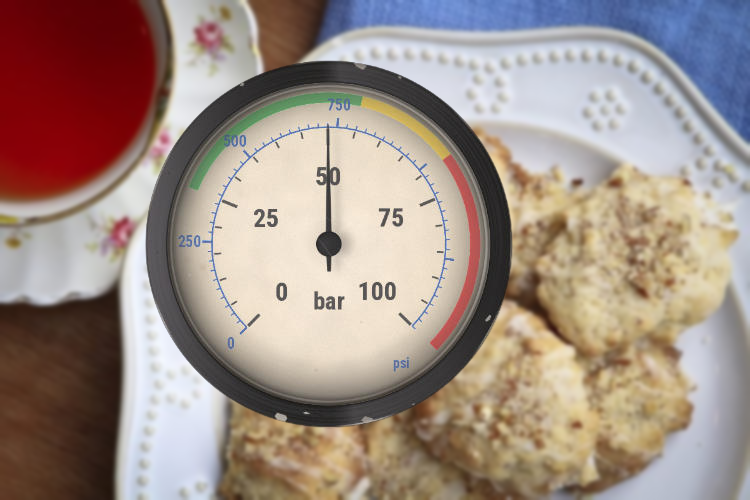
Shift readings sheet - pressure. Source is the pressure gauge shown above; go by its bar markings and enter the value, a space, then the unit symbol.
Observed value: 50 bar
